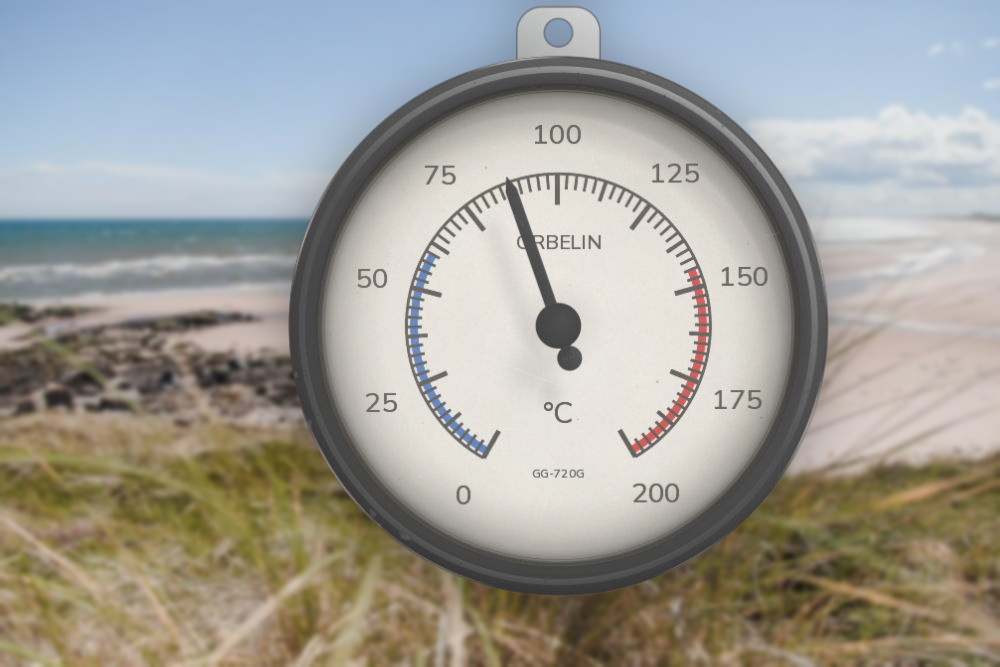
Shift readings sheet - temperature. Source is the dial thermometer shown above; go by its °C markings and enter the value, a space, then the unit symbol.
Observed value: 87.5 °C
